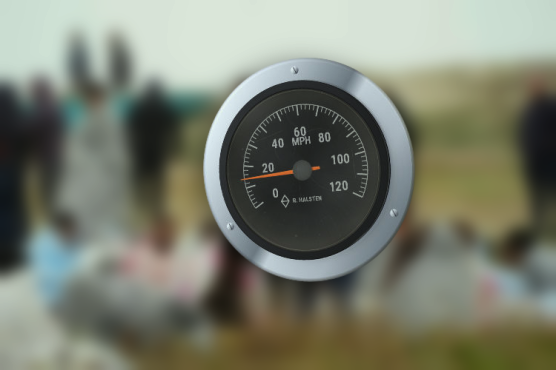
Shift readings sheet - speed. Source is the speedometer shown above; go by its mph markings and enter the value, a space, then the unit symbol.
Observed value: 14 mph
